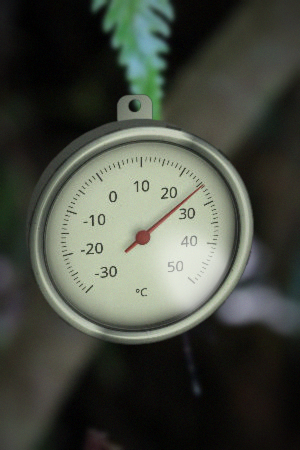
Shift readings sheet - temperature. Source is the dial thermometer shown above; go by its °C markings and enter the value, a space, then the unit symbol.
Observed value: 25 °C
